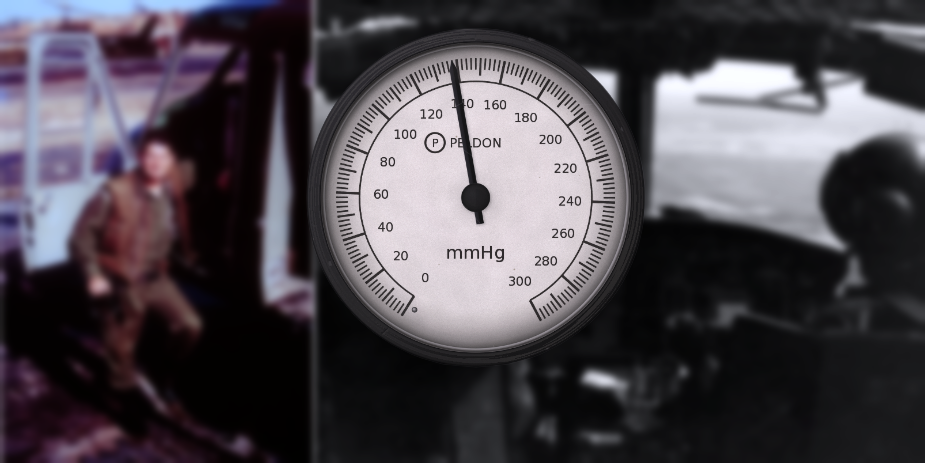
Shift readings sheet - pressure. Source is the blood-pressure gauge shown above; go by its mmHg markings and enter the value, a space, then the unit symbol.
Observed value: 138 mmHg
